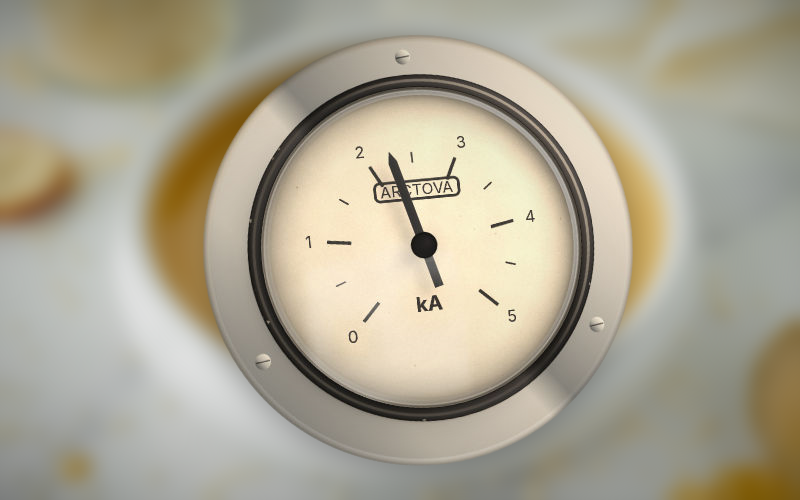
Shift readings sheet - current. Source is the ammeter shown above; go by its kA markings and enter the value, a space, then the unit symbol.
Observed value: 2.25 kA
